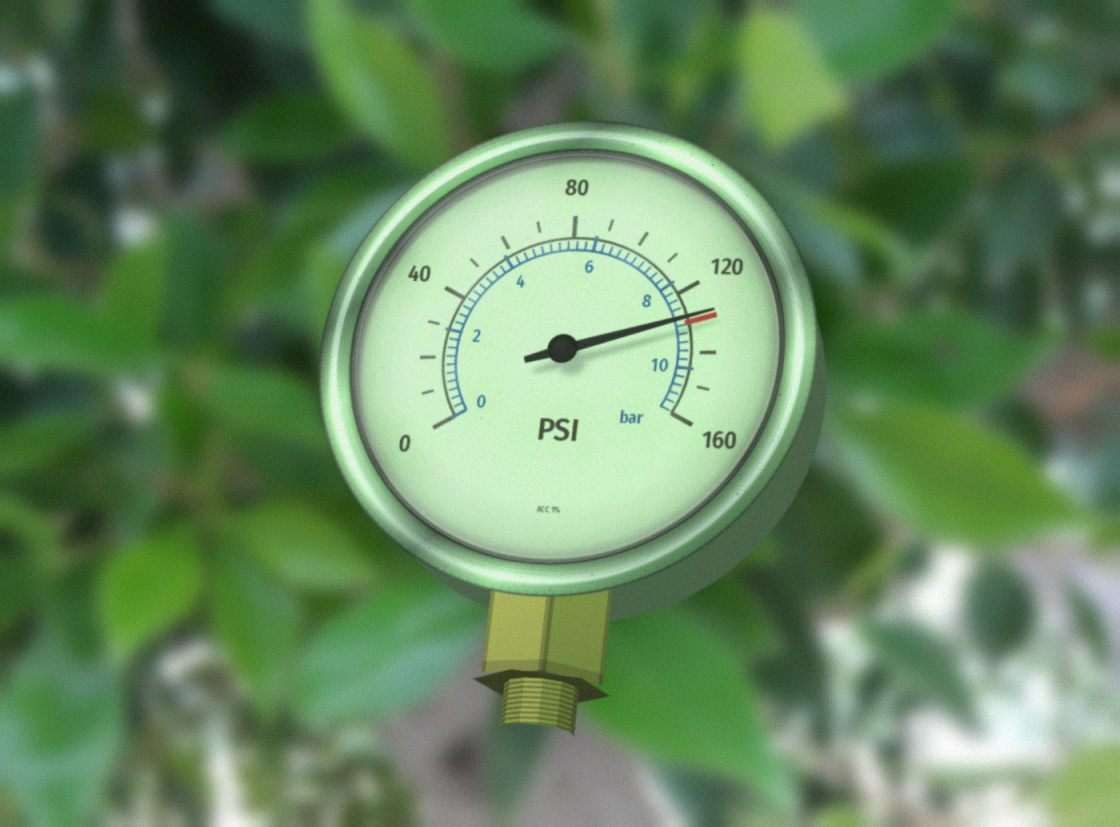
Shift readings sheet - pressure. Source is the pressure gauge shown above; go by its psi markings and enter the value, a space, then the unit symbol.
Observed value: 130 psi
